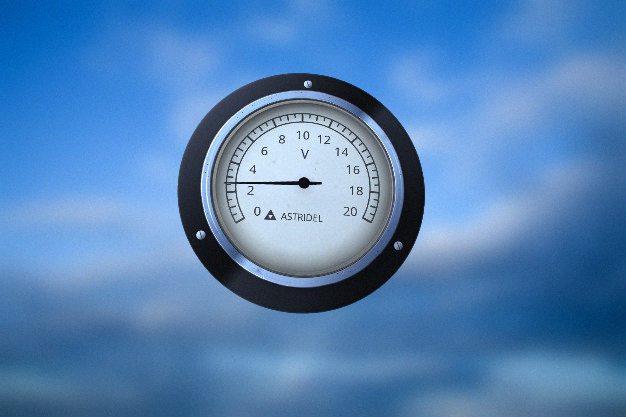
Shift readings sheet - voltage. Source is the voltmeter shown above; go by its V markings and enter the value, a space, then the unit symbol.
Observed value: 2.5 V
